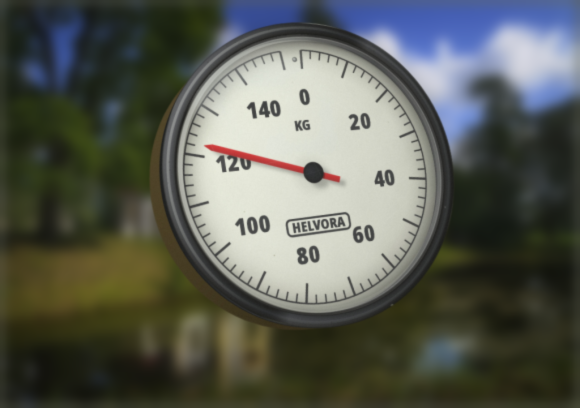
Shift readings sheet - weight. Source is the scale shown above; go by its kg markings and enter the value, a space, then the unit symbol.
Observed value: 122 kg
